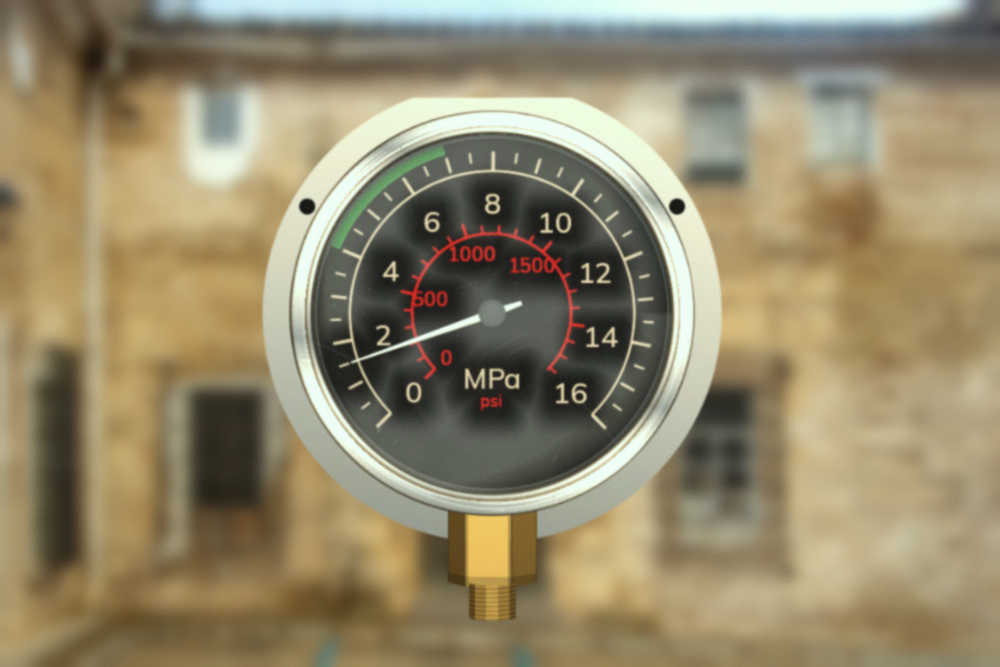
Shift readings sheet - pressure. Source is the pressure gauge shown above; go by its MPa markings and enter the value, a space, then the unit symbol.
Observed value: 1.5 MPa
